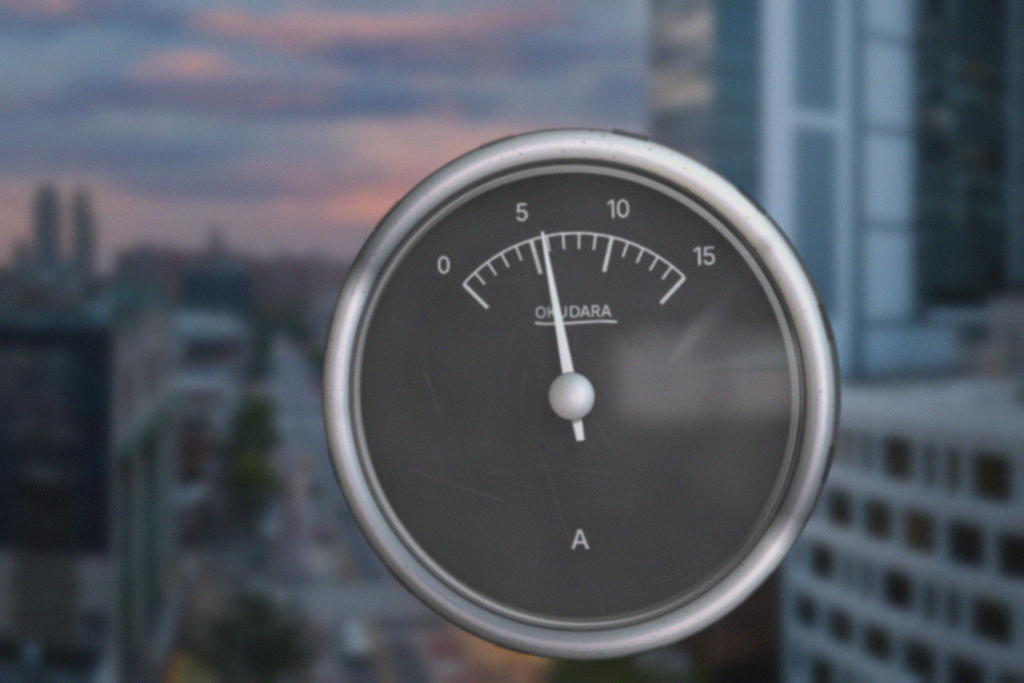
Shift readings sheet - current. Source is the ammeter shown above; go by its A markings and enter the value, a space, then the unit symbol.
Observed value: 6 A
